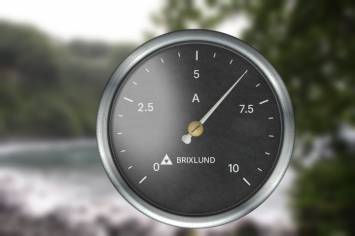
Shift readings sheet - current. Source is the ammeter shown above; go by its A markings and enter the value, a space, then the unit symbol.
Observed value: 6.5 A
